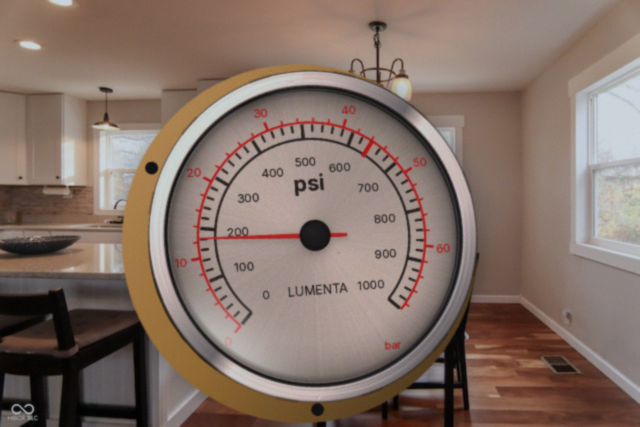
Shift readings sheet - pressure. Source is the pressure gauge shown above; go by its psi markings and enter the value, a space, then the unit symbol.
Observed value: 180 psi
